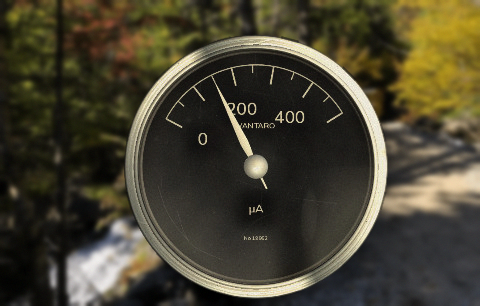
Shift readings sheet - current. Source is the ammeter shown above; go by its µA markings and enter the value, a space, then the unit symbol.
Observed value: 150 µA
